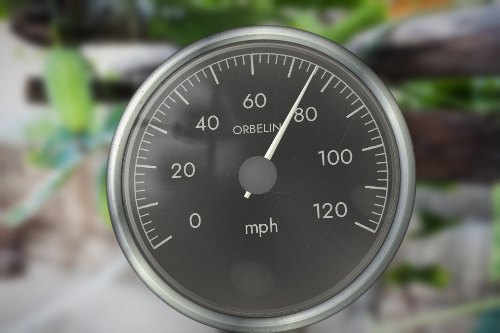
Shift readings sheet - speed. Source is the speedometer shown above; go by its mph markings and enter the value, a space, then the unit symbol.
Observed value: 76 mph
